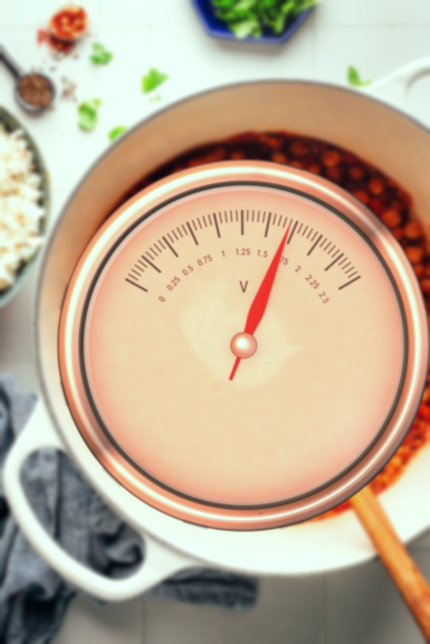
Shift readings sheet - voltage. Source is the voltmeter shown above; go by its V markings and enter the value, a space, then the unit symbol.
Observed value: 1.7 V
